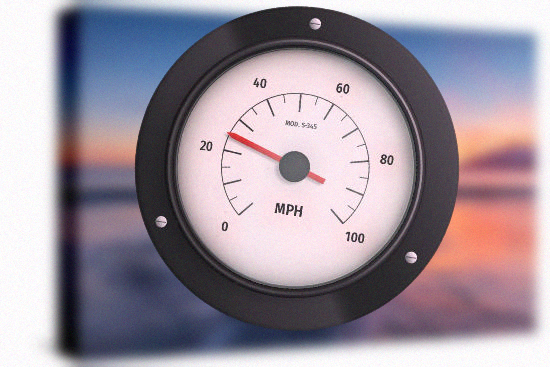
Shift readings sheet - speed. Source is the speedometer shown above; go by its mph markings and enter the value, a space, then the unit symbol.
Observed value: 25 mph
